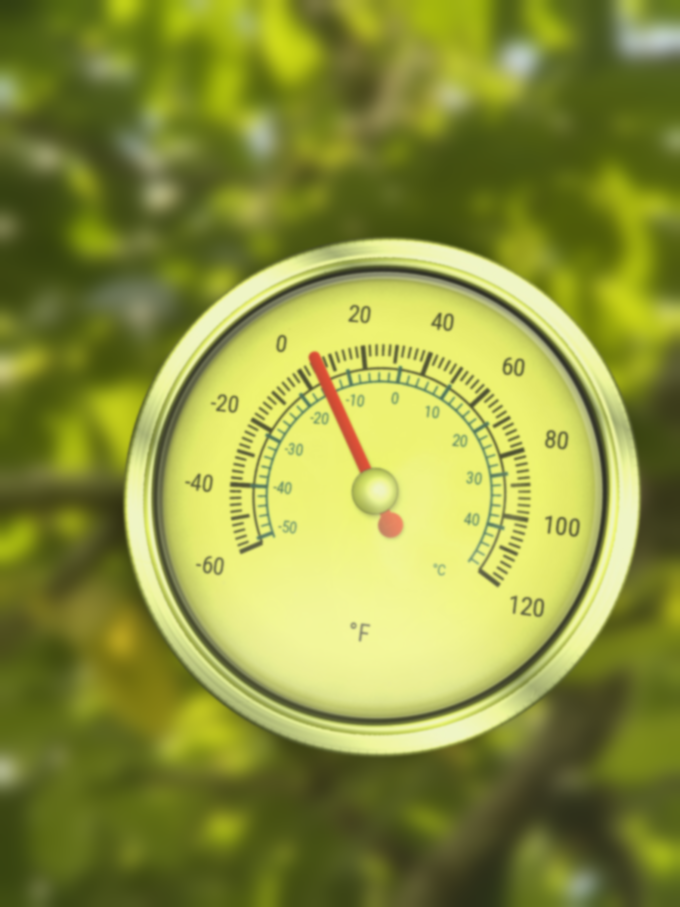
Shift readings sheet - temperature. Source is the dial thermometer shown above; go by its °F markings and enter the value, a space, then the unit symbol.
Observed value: 6 °F
